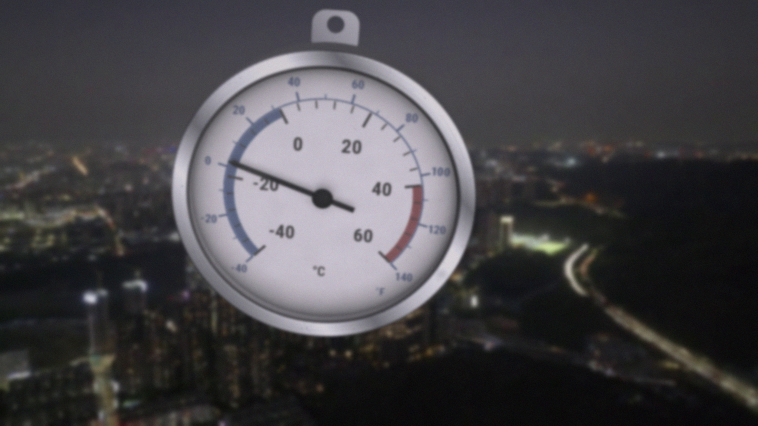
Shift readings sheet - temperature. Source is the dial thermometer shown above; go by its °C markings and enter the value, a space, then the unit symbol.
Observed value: -16 °C
